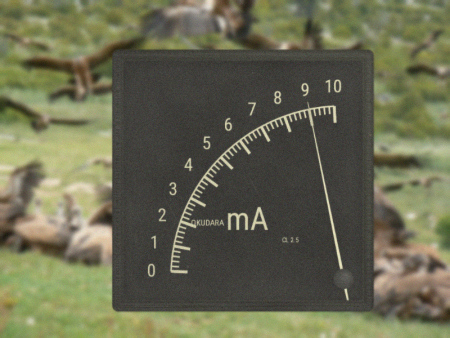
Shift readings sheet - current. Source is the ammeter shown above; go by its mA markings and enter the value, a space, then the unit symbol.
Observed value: 9 mA
